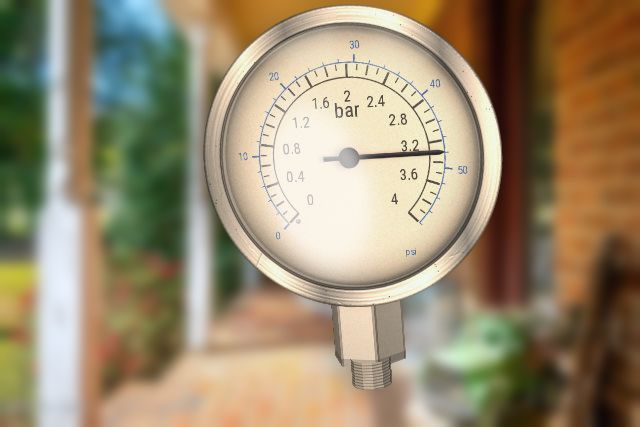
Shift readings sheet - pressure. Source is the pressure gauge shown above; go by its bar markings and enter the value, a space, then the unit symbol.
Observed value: 3.3 bar
